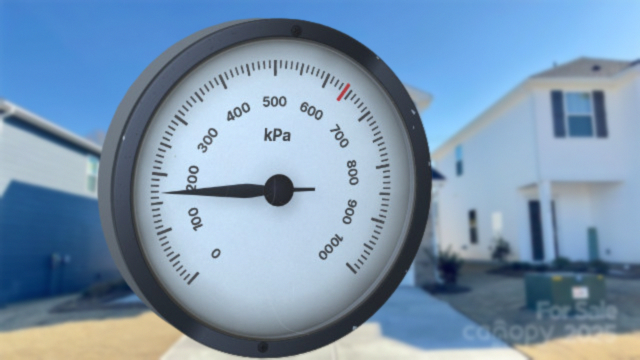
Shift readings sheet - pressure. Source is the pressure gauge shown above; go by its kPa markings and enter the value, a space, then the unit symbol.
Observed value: 170 kPa
